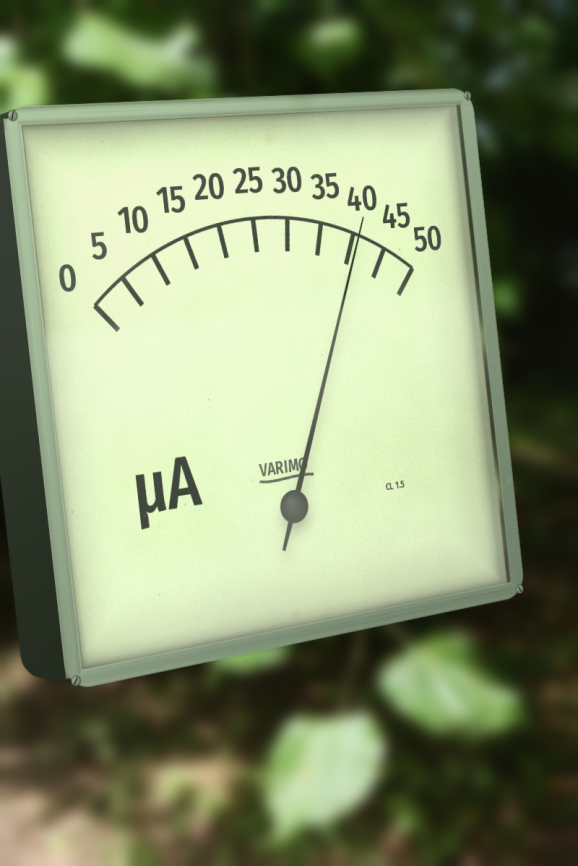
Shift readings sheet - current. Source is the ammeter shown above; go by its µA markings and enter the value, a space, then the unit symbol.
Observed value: 40 µA
